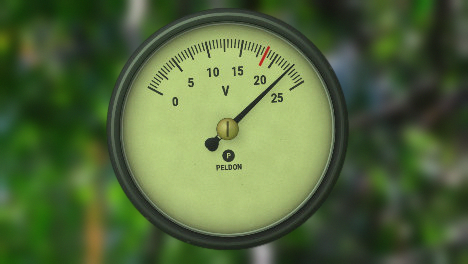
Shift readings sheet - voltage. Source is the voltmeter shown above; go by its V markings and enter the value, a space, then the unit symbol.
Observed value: 22.5 V
